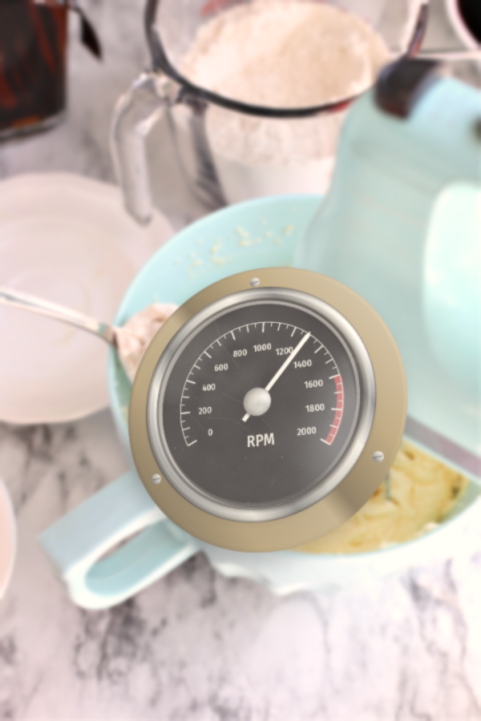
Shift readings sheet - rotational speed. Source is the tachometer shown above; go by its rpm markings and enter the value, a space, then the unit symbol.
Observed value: 1300 rpm
